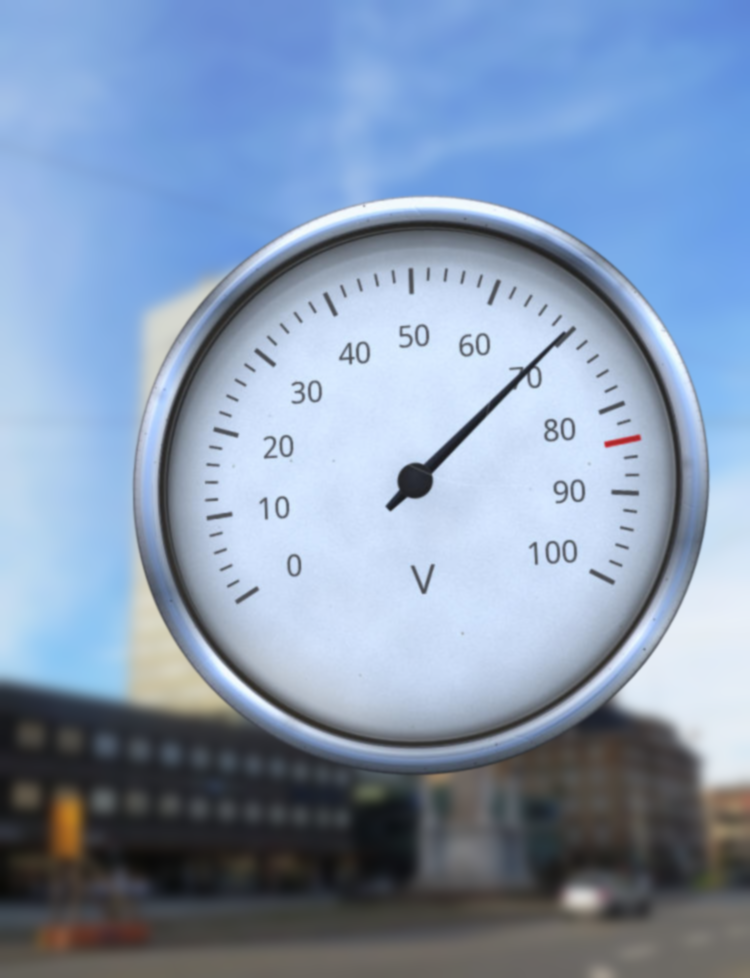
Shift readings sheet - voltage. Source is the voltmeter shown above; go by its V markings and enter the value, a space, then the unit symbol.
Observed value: 70 V
